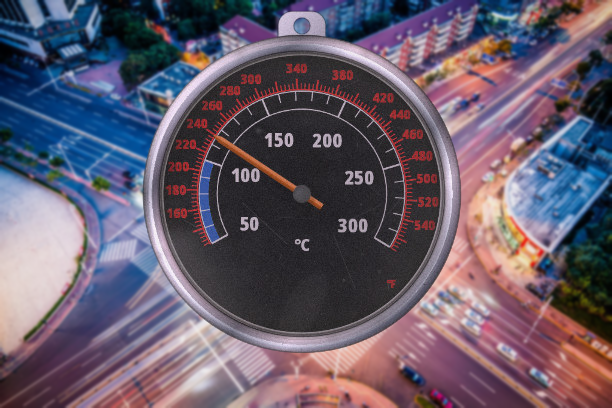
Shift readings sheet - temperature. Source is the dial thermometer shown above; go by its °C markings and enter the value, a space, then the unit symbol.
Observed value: 115 °C
